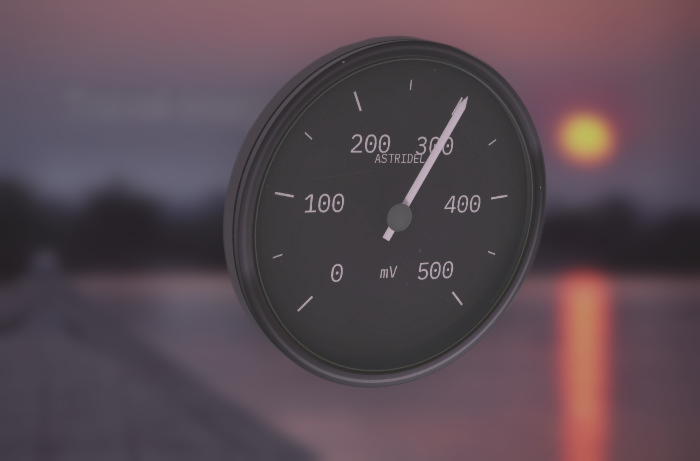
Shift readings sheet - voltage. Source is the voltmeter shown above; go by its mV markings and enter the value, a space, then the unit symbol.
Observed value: 300 mV
